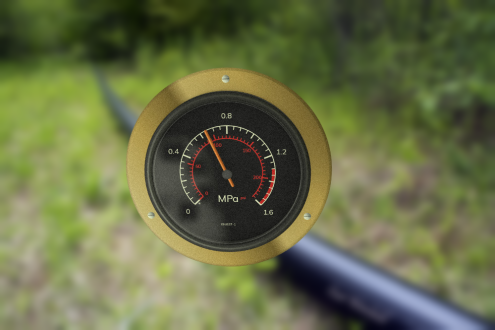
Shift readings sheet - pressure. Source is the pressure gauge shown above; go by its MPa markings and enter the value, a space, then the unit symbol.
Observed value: 0.65 MPa
